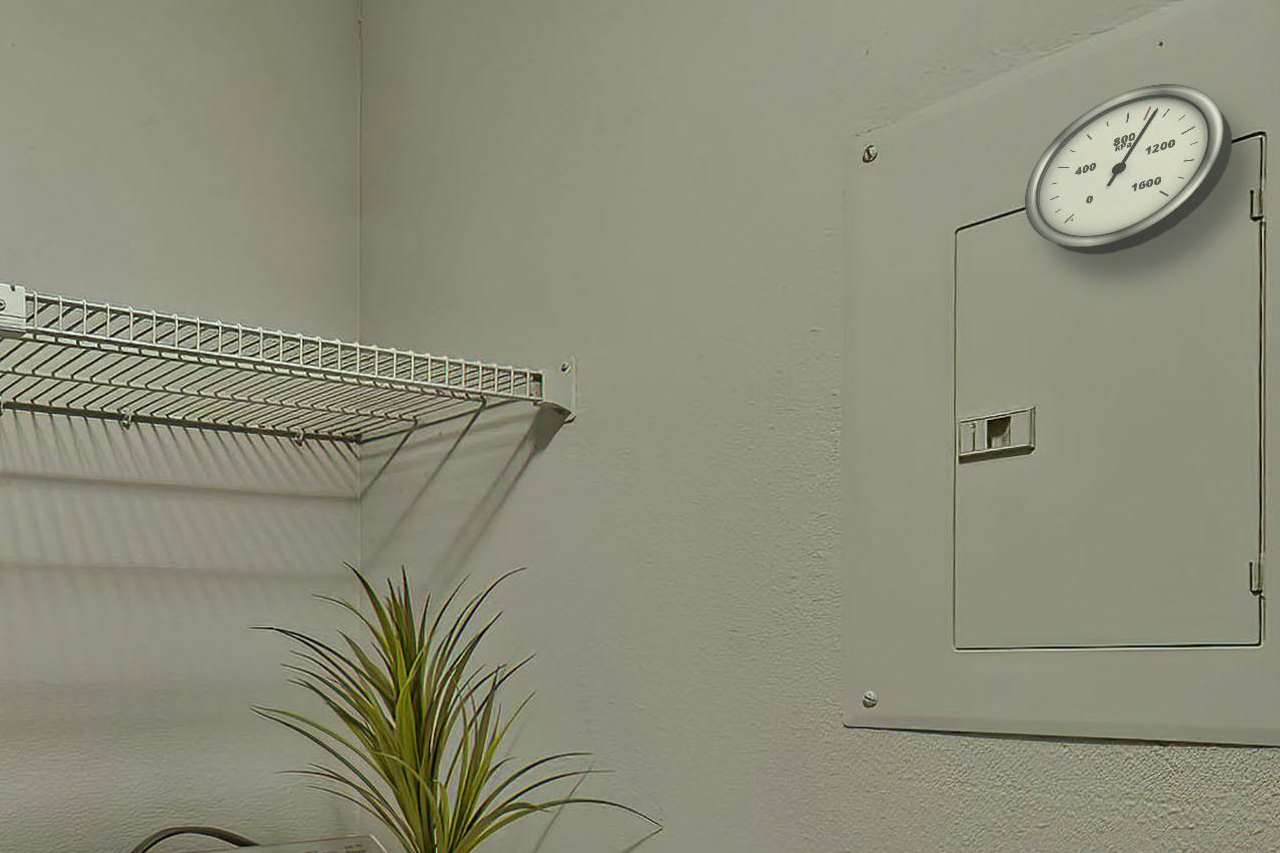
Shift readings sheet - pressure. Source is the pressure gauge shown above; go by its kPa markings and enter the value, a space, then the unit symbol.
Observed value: 950 kPa
